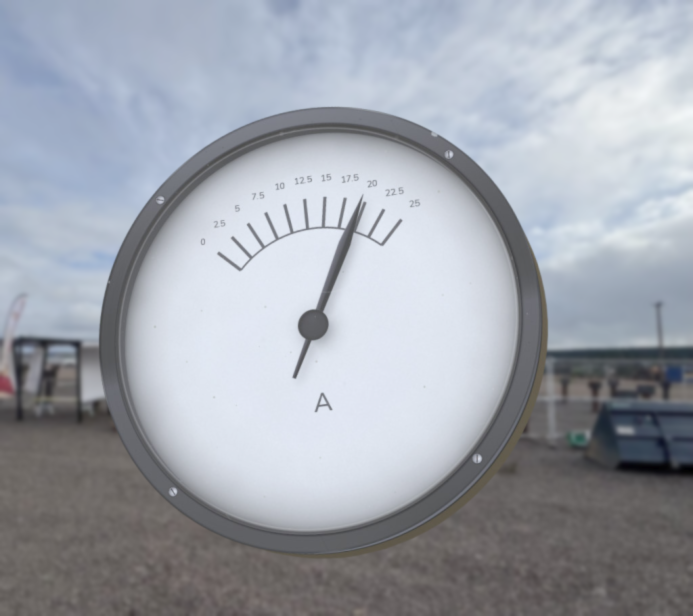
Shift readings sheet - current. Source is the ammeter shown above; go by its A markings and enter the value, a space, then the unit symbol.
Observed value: 20 A
